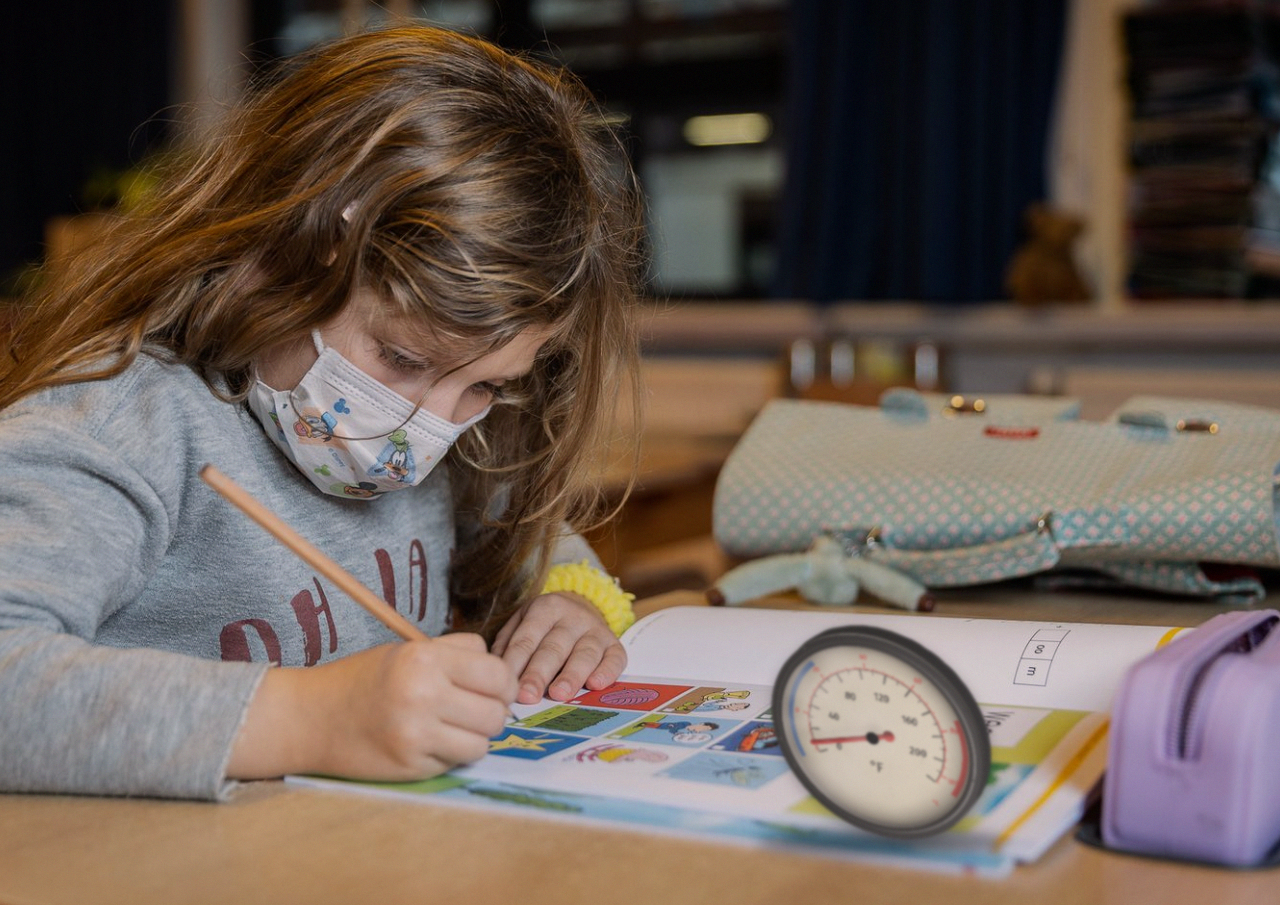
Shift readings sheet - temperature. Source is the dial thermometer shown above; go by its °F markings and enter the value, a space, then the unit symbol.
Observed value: 10 °F
